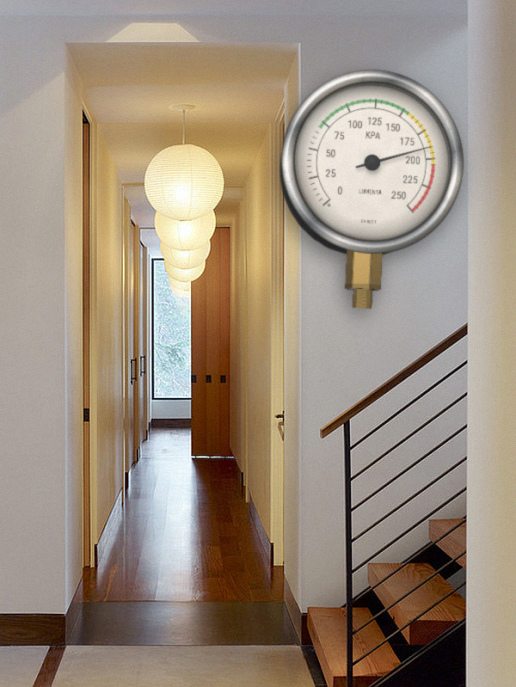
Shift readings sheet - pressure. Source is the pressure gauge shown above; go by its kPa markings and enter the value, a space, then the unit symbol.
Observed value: 190 kPa
